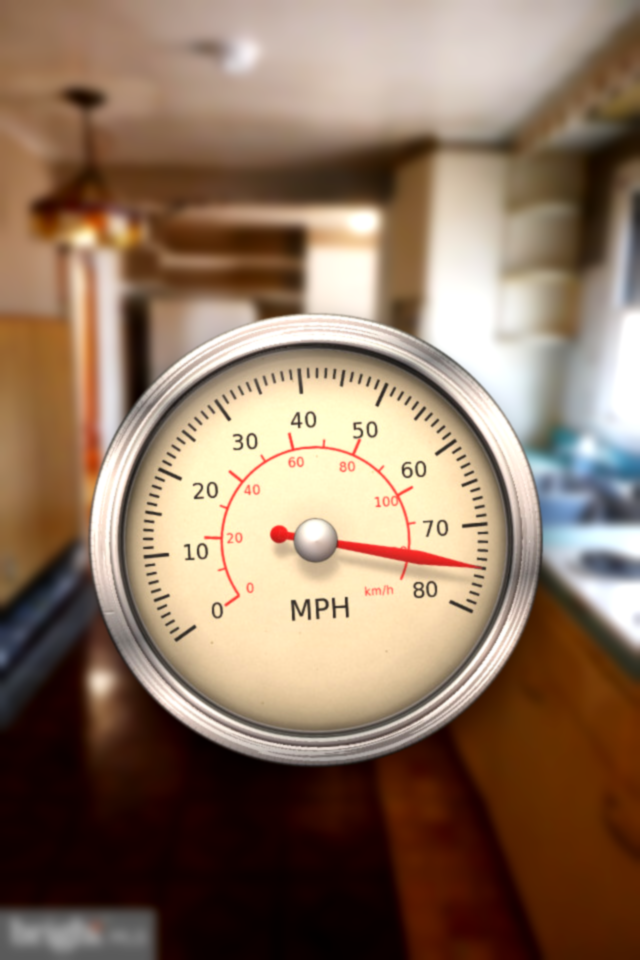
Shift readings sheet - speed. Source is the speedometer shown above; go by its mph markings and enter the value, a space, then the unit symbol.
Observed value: 75 mph
